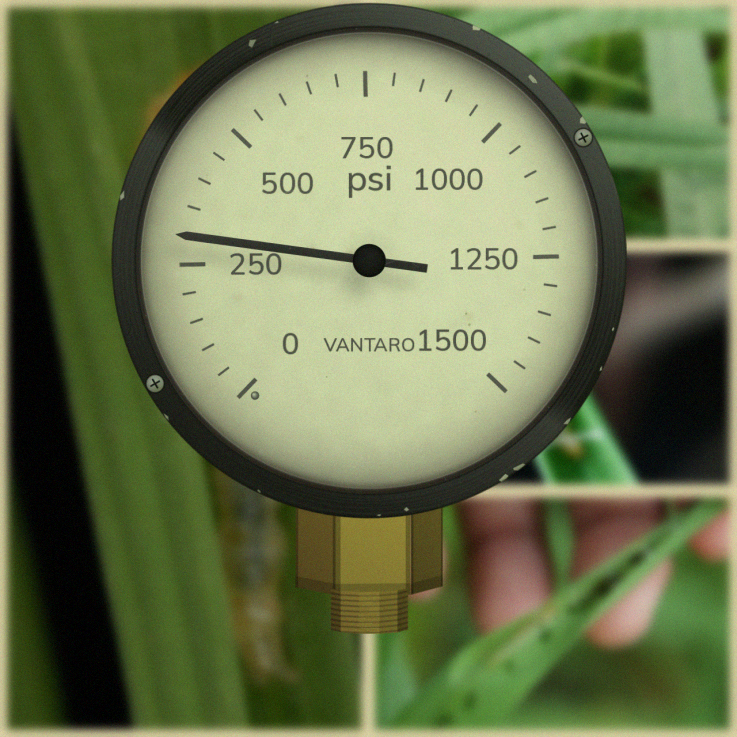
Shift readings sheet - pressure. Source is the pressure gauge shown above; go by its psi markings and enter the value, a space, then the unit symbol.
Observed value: 300 psi
